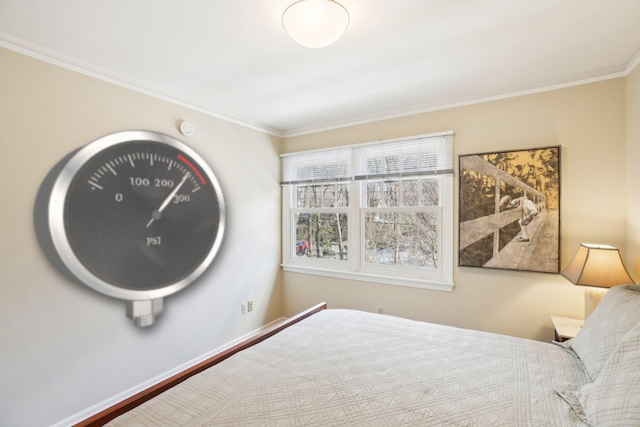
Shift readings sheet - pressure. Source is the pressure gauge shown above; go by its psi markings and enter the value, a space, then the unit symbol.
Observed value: 250 psi
